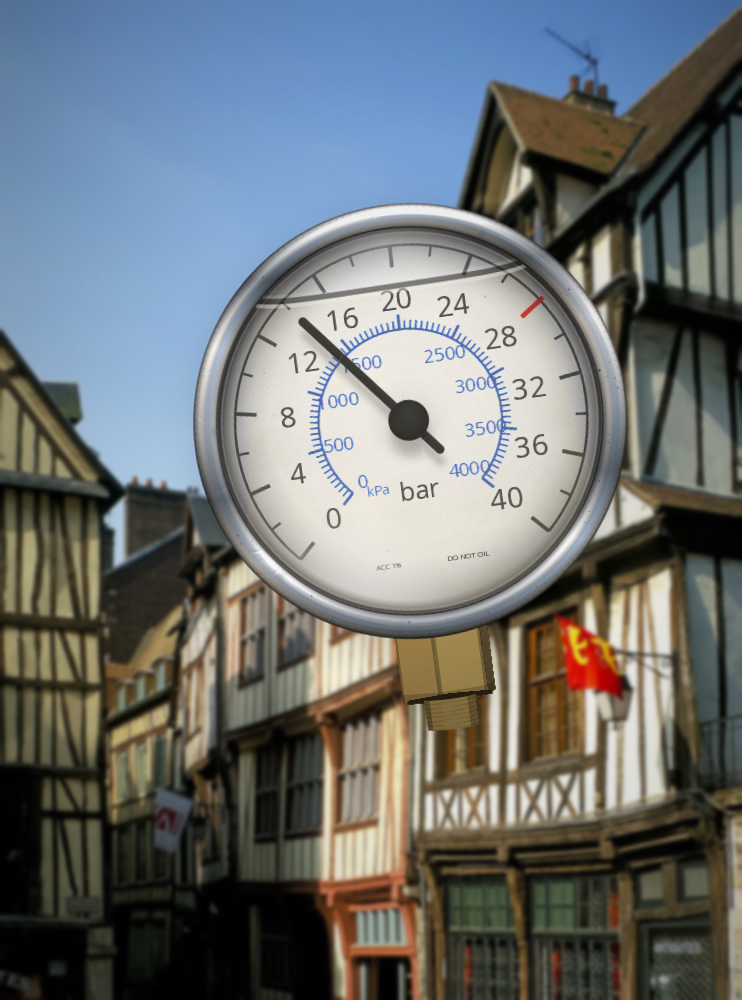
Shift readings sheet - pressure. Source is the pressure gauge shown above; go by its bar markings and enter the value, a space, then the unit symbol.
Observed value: 14 bar
